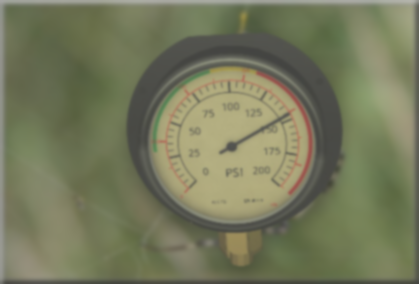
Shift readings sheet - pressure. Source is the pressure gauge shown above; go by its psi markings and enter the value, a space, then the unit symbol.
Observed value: 145 psi
